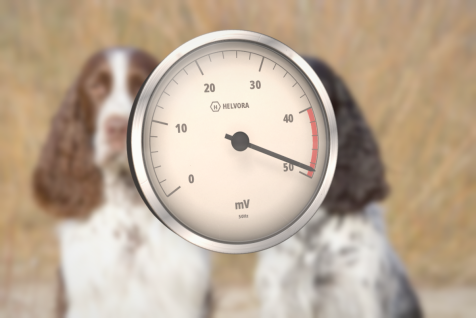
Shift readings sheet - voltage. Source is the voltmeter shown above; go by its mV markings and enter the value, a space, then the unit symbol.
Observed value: 49 mV
